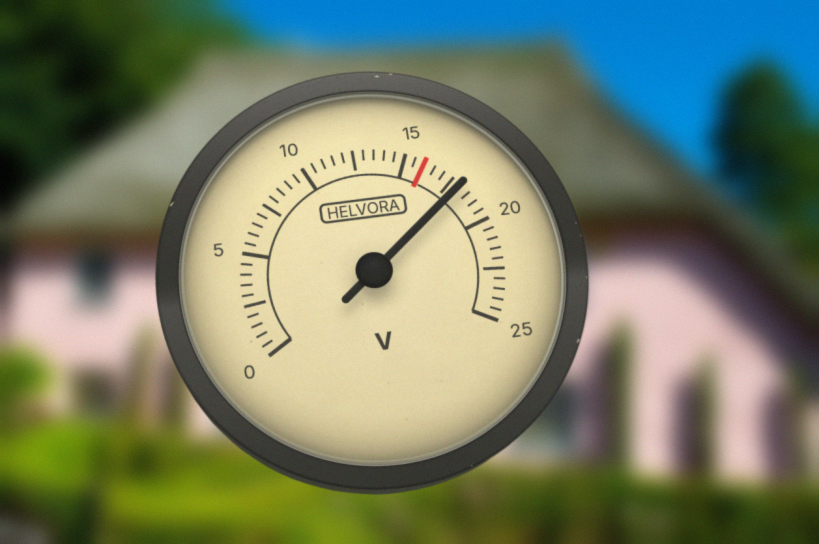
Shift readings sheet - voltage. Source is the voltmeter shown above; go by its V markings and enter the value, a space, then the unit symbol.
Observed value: 18 V
